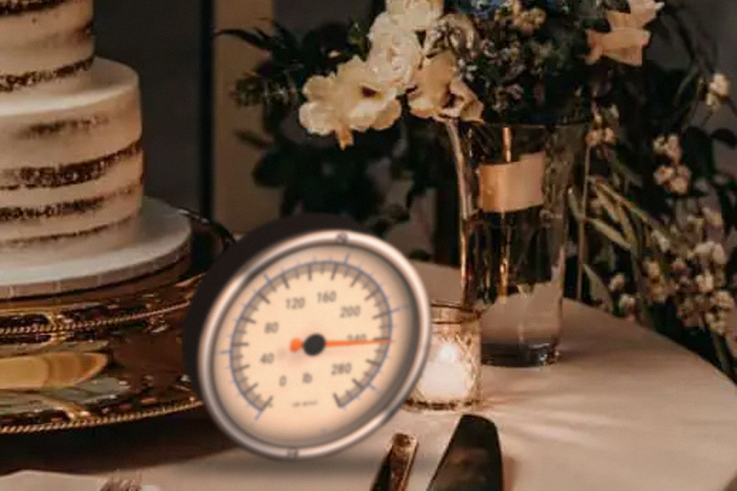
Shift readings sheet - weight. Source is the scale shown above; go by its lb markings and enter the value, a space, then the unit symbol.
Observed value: 240 lb
